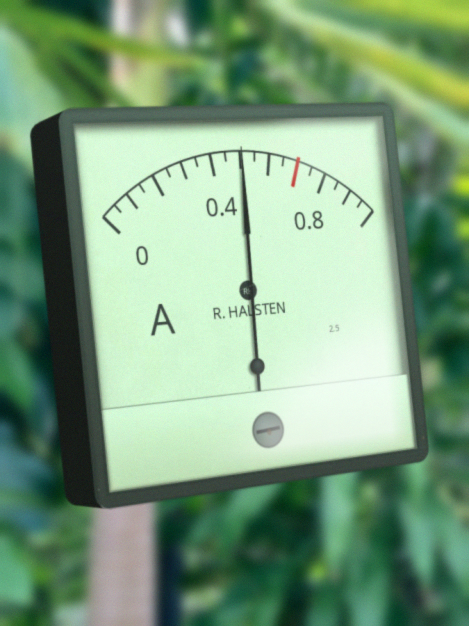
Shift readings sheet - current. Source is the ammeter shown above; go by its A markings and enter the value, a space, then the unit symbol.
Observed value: 0.5 A
